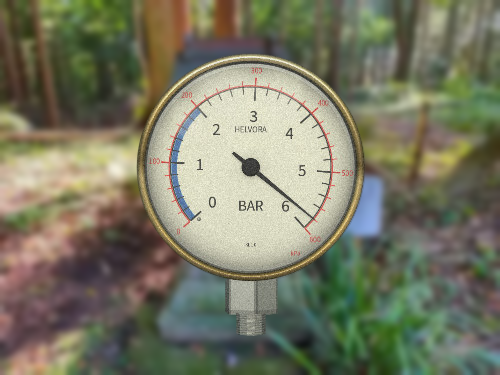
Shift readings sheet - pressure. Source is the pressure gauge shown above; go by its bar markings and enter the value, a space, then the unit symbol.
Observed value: 5.8 bar
